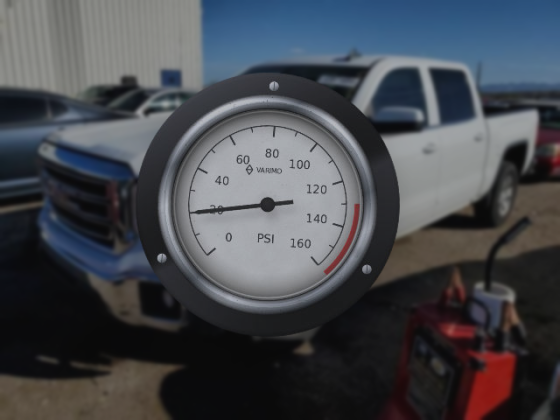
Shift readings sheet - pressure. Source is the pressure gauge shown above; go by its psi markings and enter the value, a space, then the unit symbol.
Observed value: 20 psi
